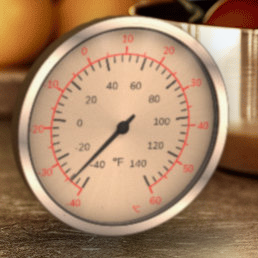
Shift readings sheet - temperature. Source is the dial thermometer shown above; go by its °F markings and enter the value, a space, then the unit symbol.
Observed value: -32 °F
